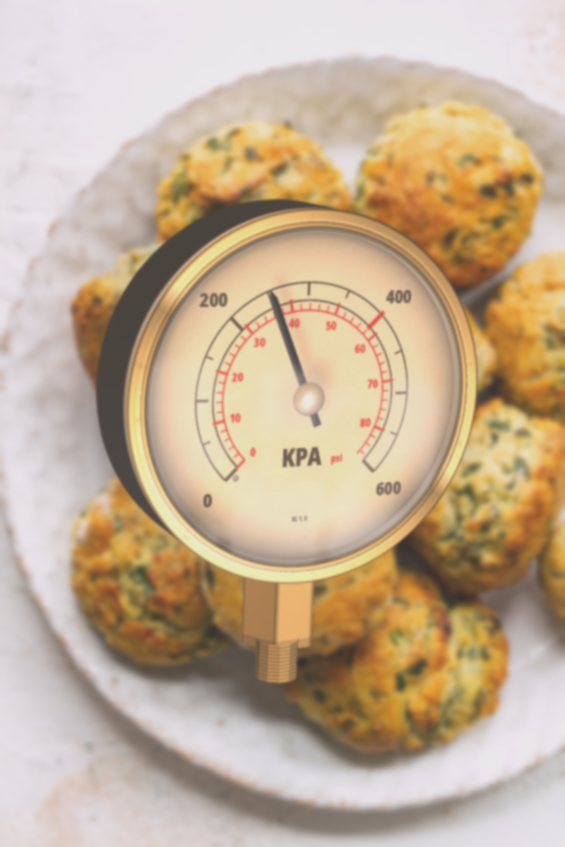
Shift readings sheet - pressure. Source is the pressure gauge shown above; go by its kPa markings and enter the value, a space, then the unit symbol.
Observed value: 250 kPa
